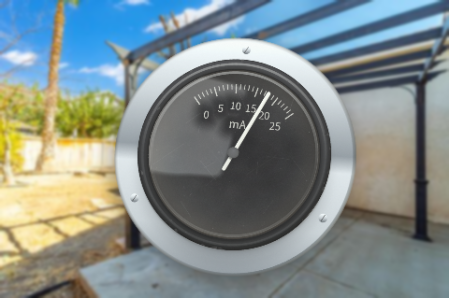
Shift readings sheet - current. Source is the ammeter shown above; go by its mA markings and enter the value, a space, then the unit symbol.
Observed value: 18 mA
